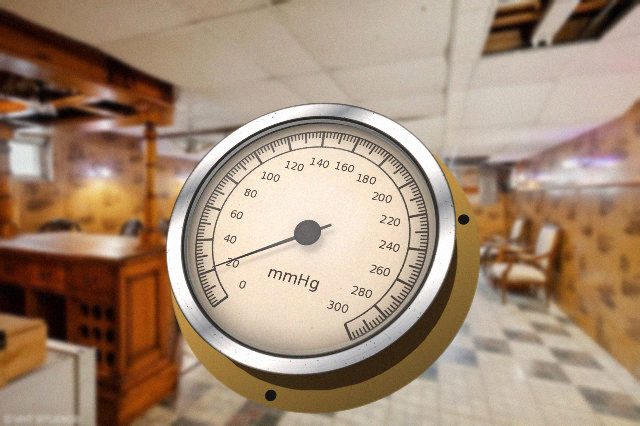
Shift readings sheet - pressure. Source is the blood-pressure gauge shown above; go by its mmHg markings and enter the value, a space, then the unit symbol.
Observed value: 20 mmHg
